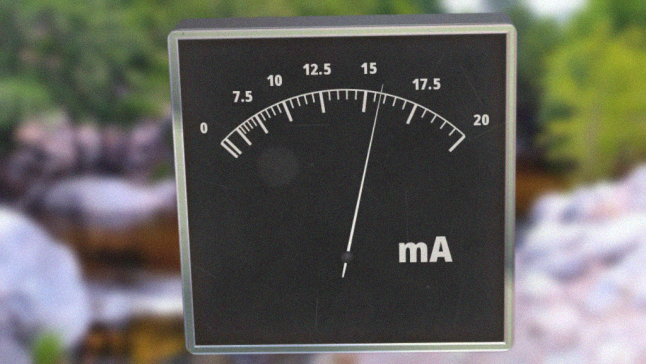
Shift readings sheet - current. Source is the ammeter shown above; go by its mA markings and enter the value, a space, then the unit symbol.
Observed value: 15.75 mA
